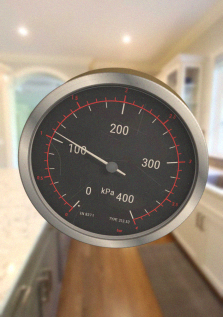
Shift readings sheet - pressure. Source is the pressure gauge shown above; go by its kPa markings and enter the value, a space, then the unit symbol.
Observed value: 110 kPa
